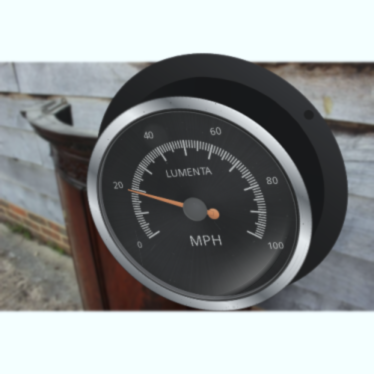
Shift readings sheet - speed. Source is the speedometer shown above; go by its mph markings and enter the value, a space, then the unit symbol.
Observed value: 20 mph
